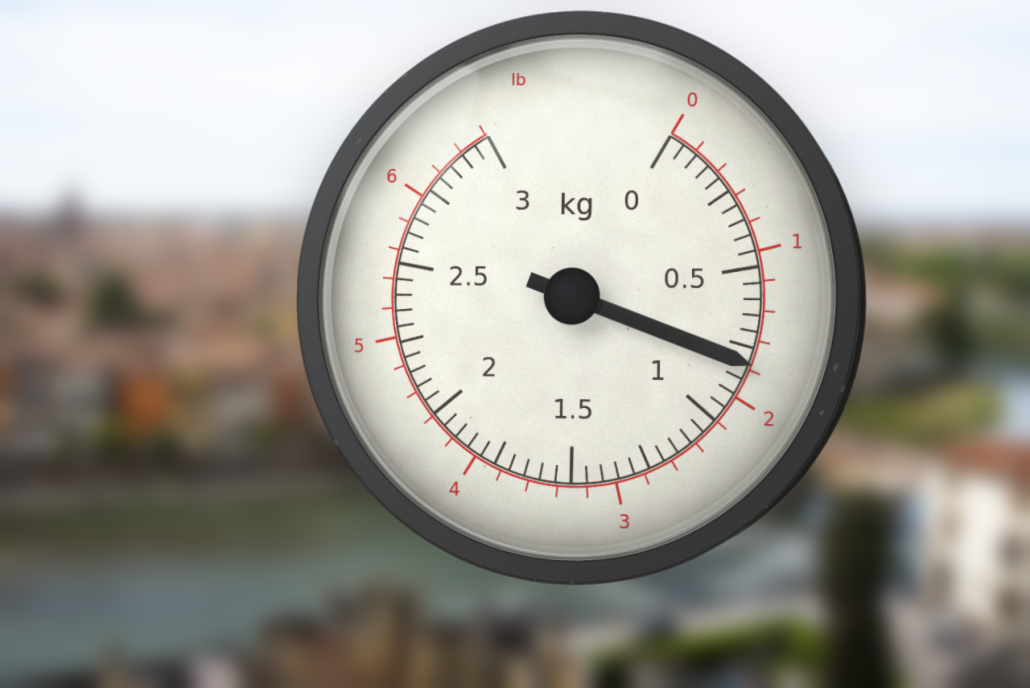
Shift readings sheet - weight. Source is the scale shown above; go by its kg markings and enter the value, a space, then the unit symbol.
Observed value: 0.8 kg
